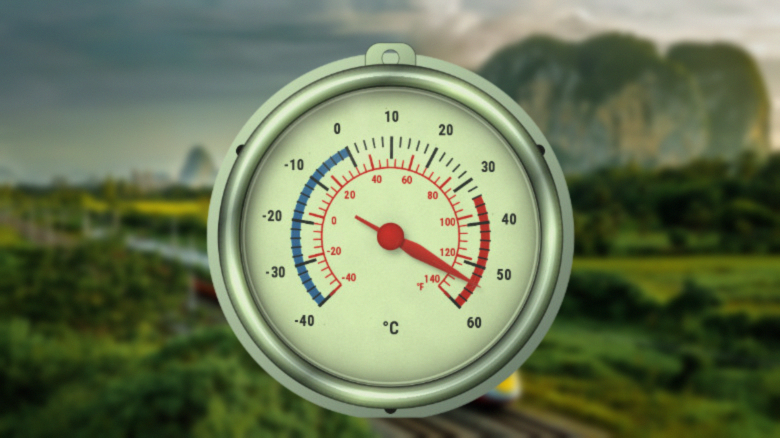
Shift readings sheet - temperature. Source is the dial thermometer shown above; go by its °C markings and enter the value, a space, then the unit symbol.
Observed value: 54 °C
